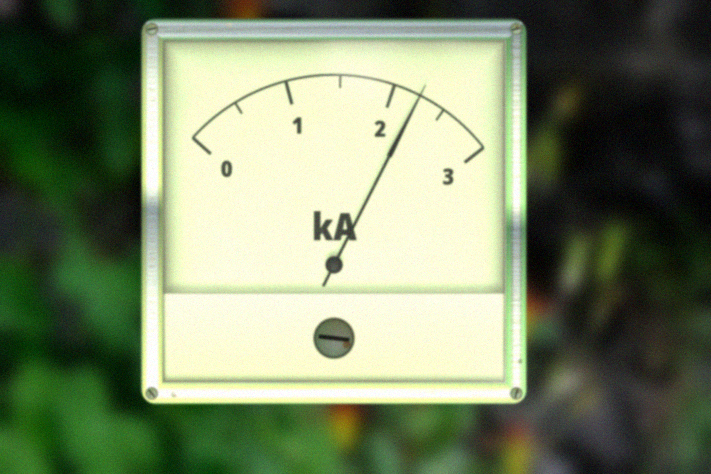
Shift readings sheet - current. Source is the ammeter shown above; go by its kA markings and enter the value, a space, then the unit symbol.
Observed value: 2.25 kA
